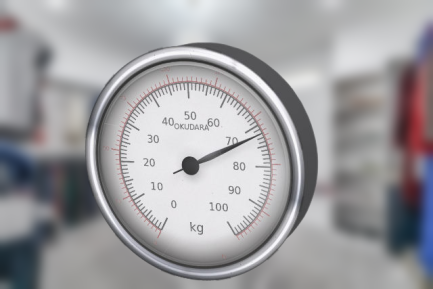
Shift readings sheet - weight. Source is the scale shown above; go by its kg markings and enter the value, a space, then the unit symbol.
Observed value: 72 kg
